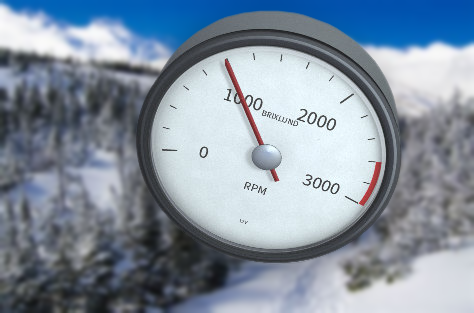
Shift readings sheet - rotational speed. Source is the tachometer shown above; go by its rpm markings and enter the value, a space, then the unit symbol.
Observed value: 1000 rpm
